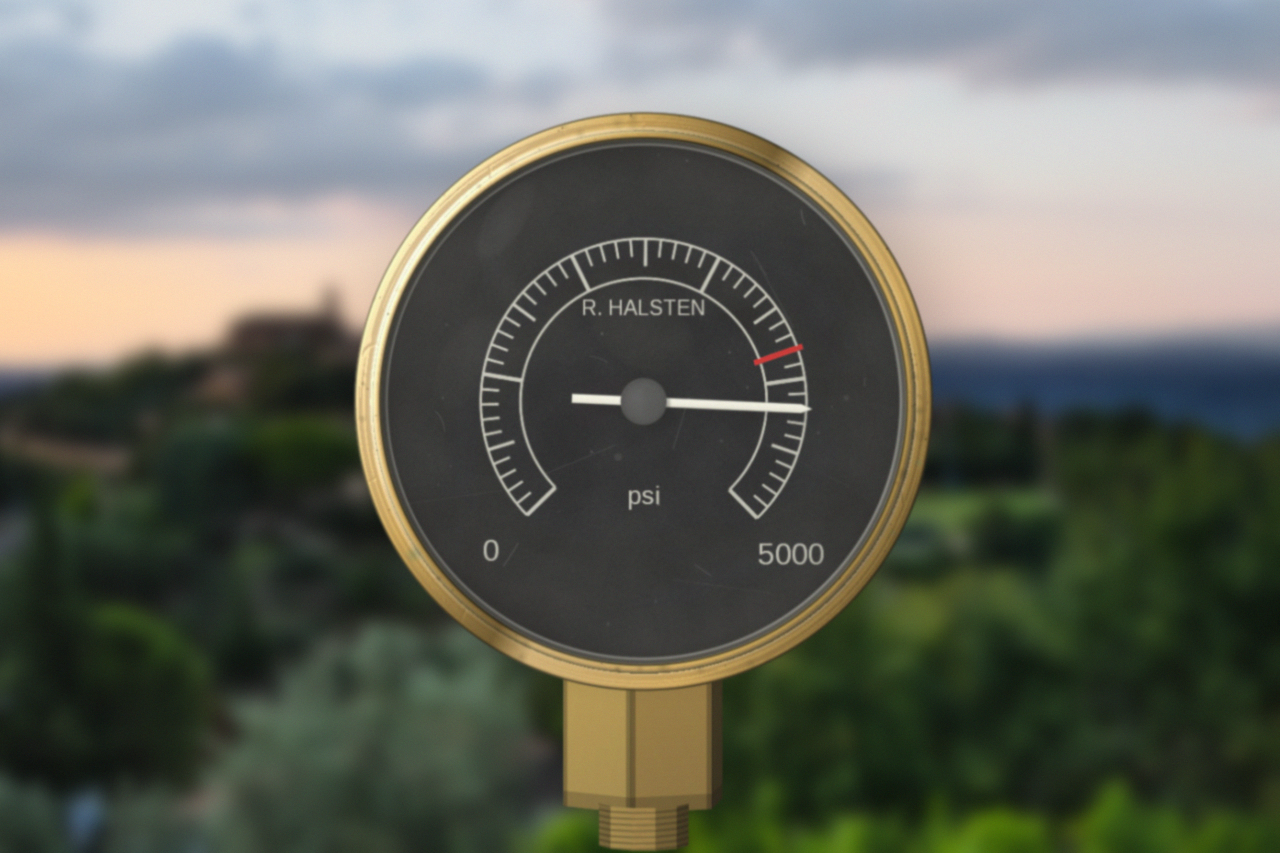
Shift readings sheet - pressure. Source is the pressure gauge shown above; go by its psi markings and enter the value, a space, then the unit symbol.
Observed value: 4200 psi
